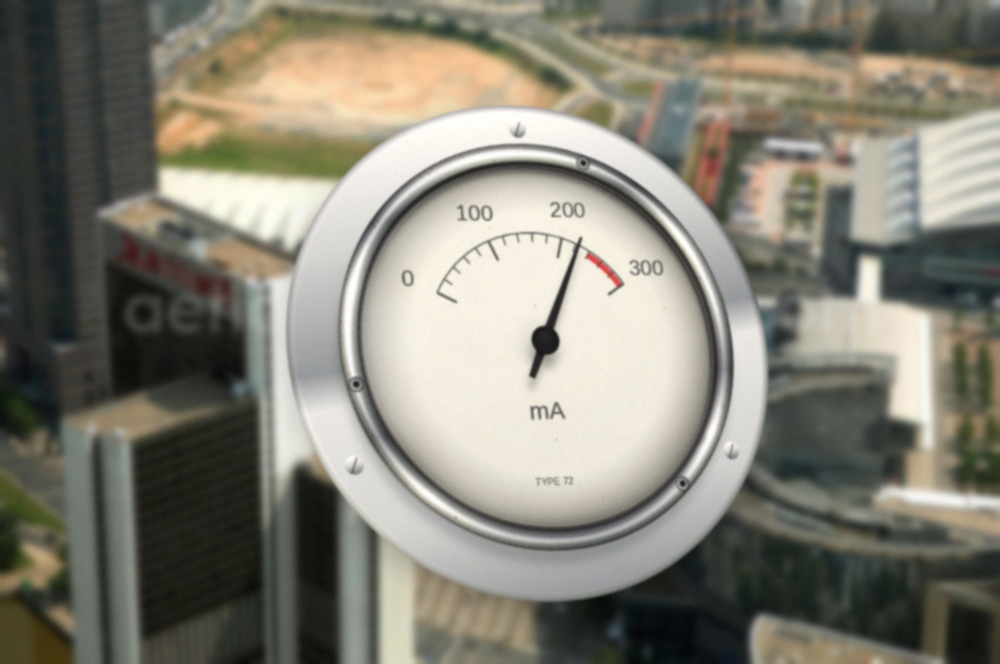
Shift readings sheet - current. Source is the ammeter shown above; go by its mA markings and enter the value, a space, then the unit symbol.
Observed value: 220 mA
